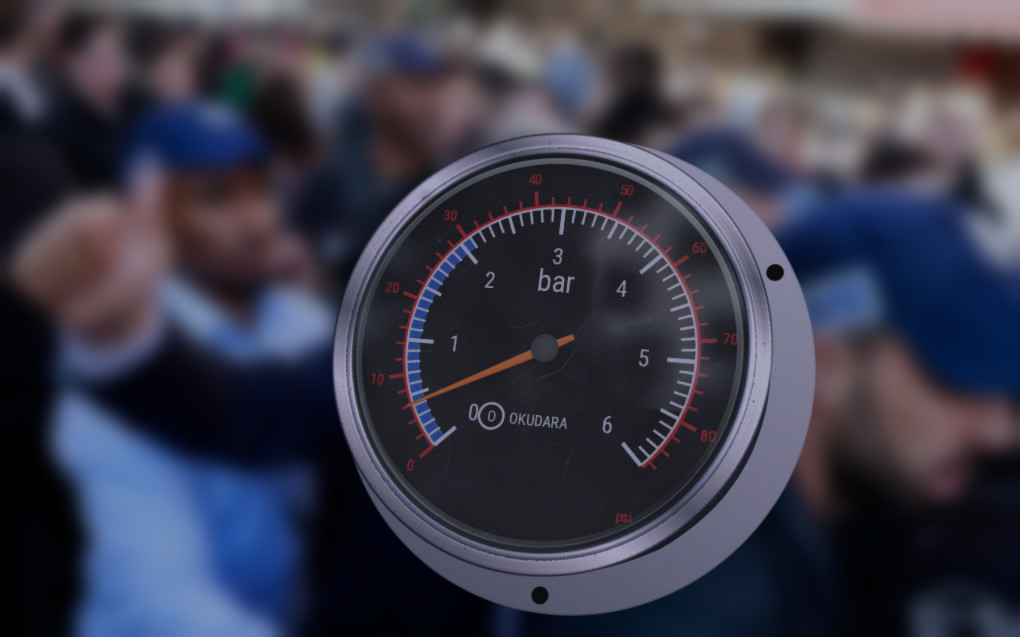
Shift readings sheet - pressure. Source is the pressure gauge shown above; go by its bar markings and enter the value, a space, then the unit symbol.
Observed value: 0.4 bar
